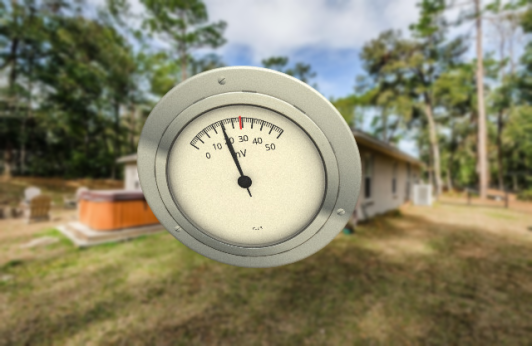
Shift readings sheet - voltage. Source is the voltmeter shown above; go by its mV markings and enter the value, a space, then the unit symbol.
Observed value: 20 mV
